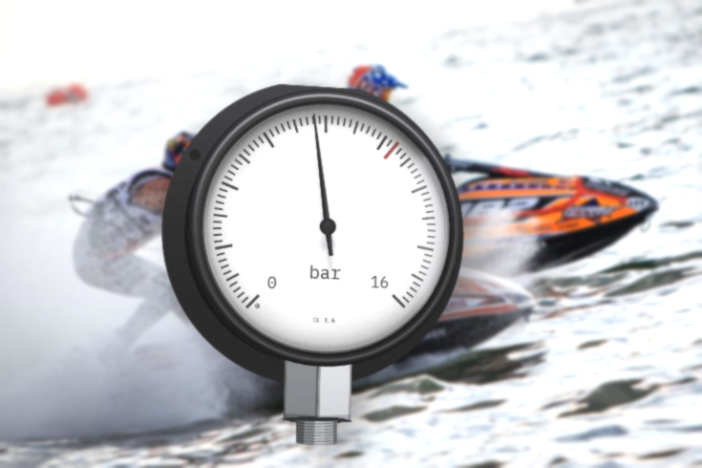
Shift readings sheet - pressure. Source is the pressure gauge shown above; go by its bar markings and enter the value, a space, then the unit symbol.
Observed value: 7.6 bar
